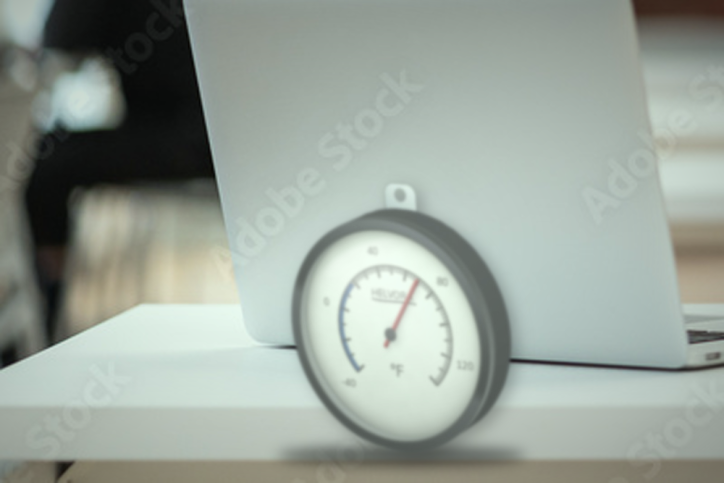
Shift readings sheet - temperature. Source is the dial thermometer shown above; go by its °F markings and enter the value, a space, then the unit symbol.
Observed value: 70 °F
